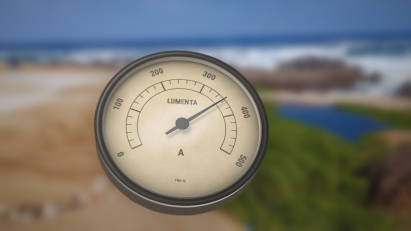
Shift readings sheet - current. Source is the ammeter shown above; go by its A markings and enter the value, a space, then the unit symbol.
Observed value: 360 A
